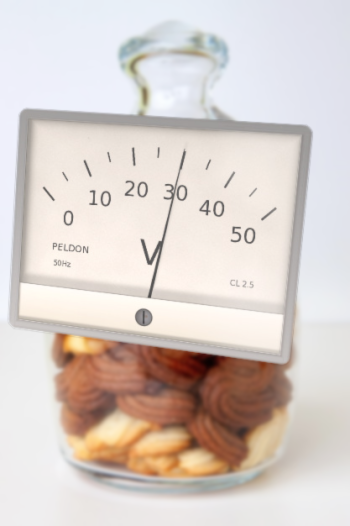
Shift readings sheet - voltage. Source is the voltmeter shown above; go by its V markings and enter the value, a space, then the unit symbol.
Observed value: 30 V
